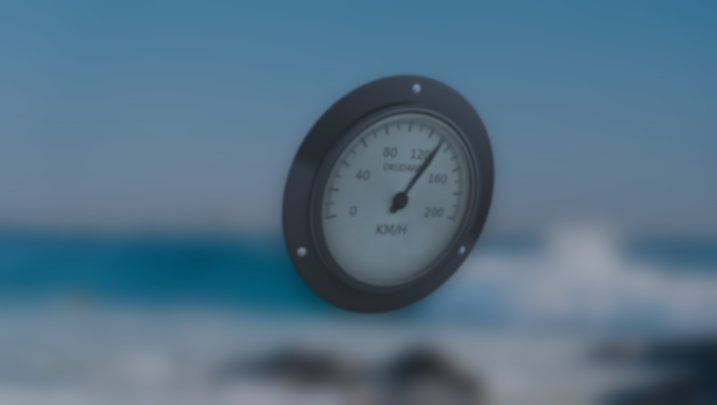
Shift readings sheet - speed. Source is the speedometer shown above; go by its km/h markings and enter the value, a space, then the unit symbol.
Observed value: 130 km/h
